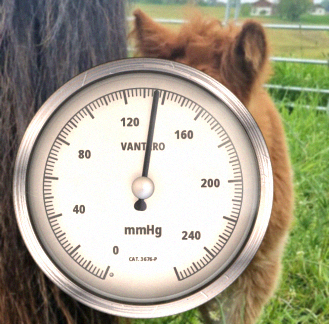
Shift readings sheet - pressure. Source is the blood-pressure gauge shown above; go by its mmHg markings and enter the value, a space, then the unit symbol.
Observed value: 136 mmHg
